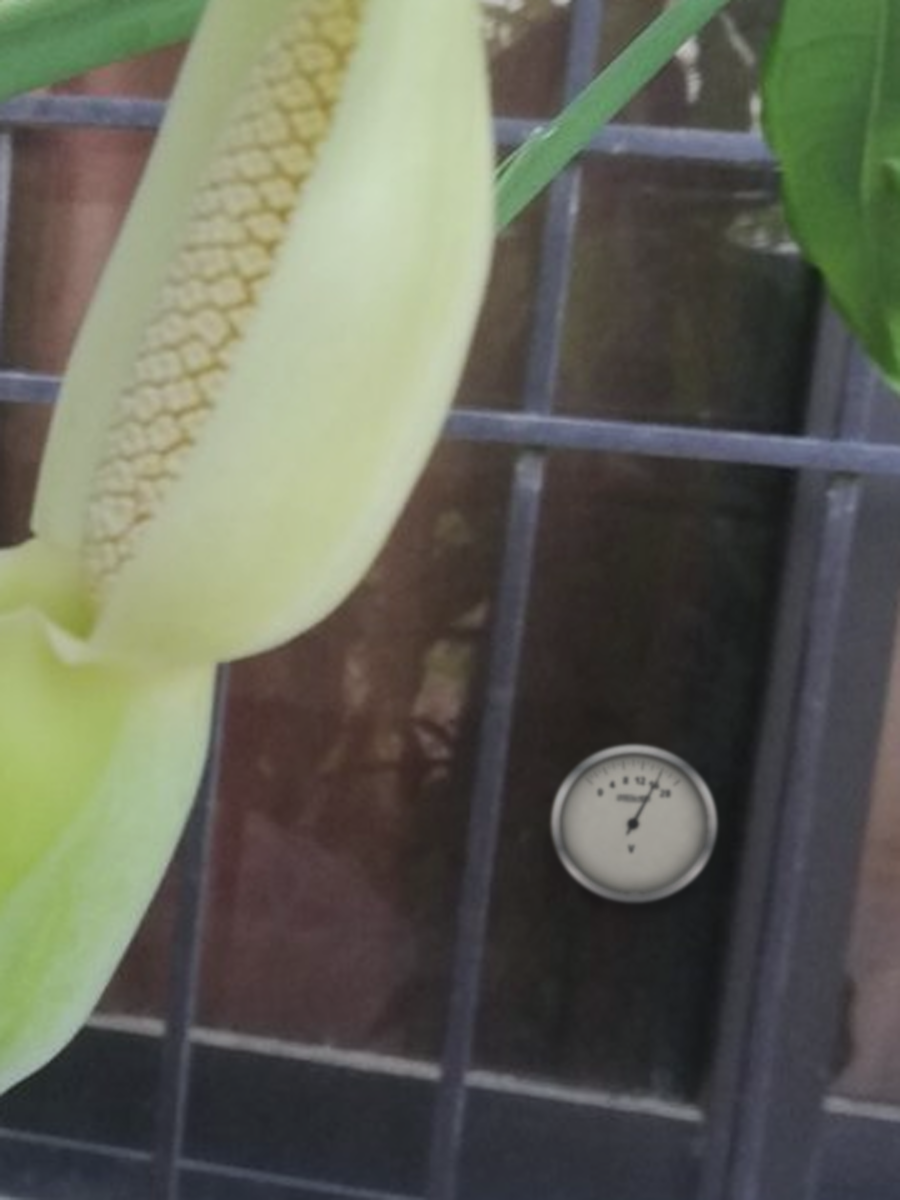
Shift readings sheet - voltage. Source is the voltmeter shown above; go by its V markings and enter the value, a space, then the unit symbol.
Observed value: 16 V
